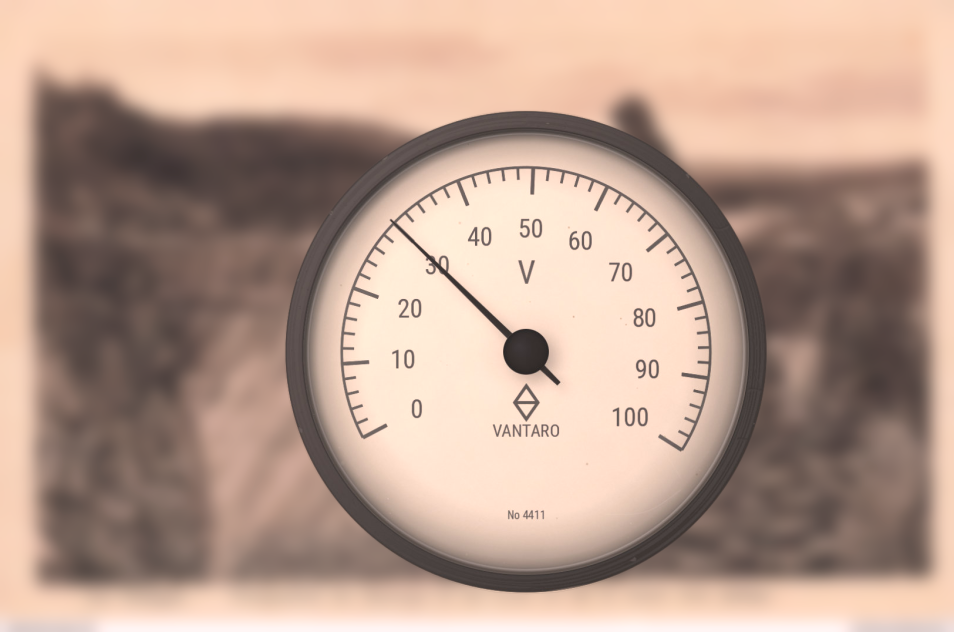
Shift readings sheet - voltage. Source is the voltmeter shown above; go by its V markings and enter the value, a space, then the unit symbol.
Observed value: 30 V
